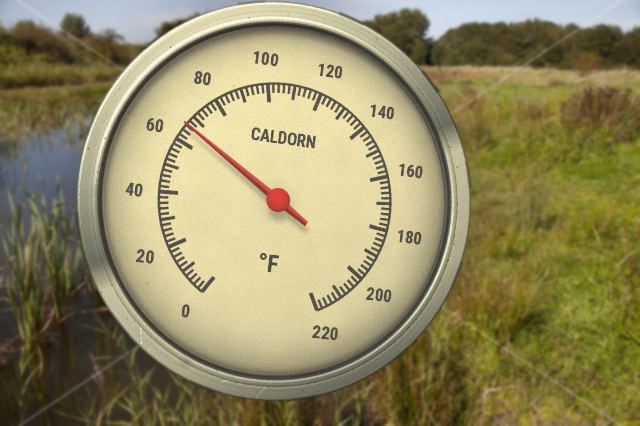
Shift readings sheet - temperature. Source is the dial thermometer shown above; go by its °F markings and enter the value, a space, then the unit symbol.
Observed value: 66 °F
